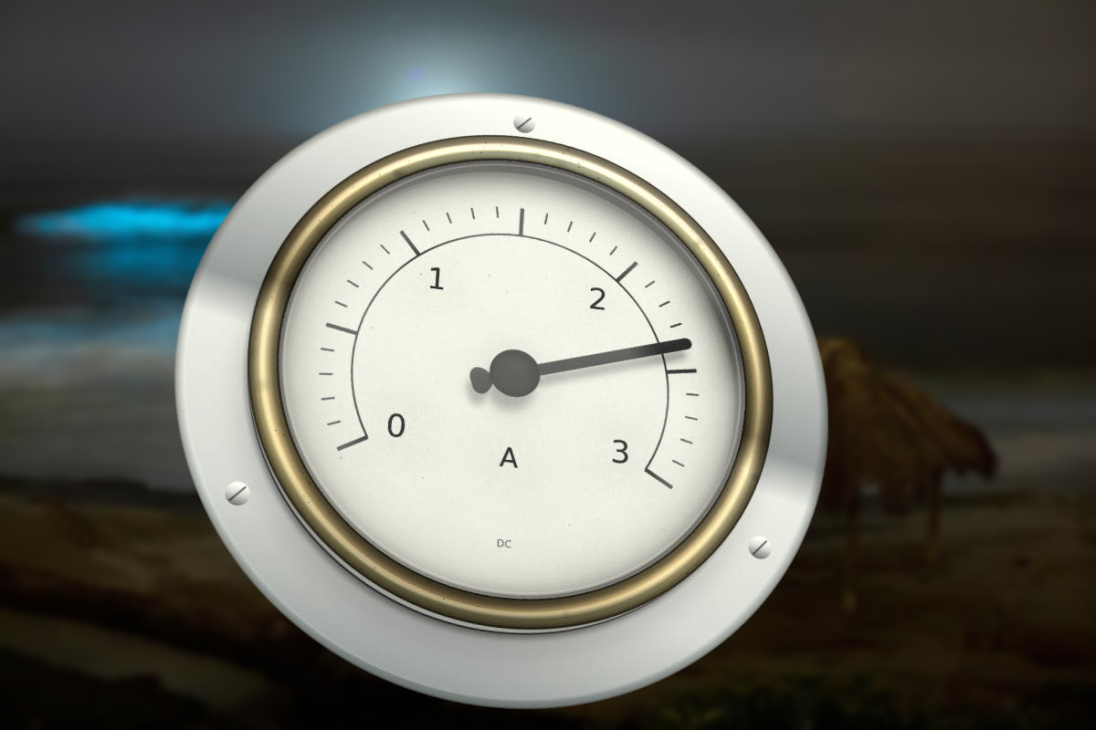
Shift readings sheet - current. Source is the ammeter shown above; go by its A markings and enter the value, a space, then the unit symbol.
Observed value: 2.4 A
